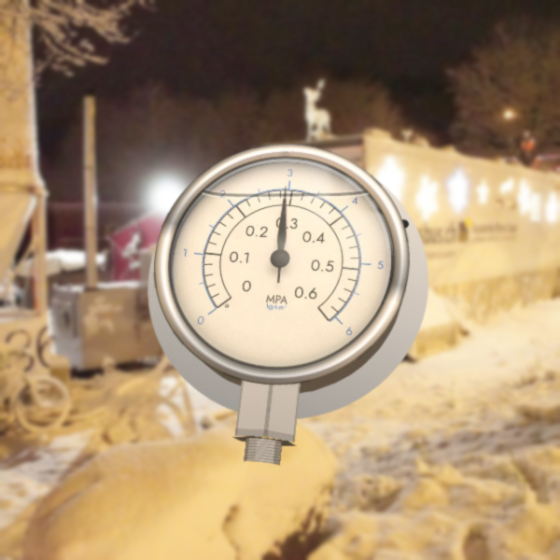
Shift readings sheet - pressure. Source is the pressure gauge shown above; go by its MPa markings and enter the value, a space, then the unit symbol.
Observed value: 0.29 MPa
